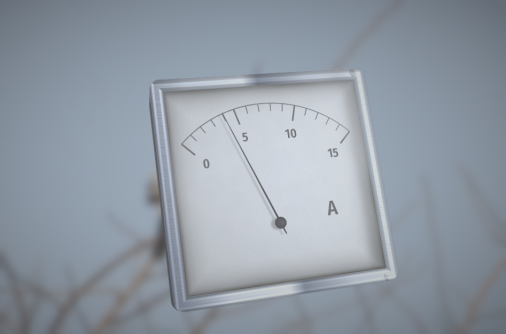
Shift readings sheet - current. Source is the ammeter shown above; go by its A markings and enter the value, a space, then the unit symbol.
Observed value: 4 A
